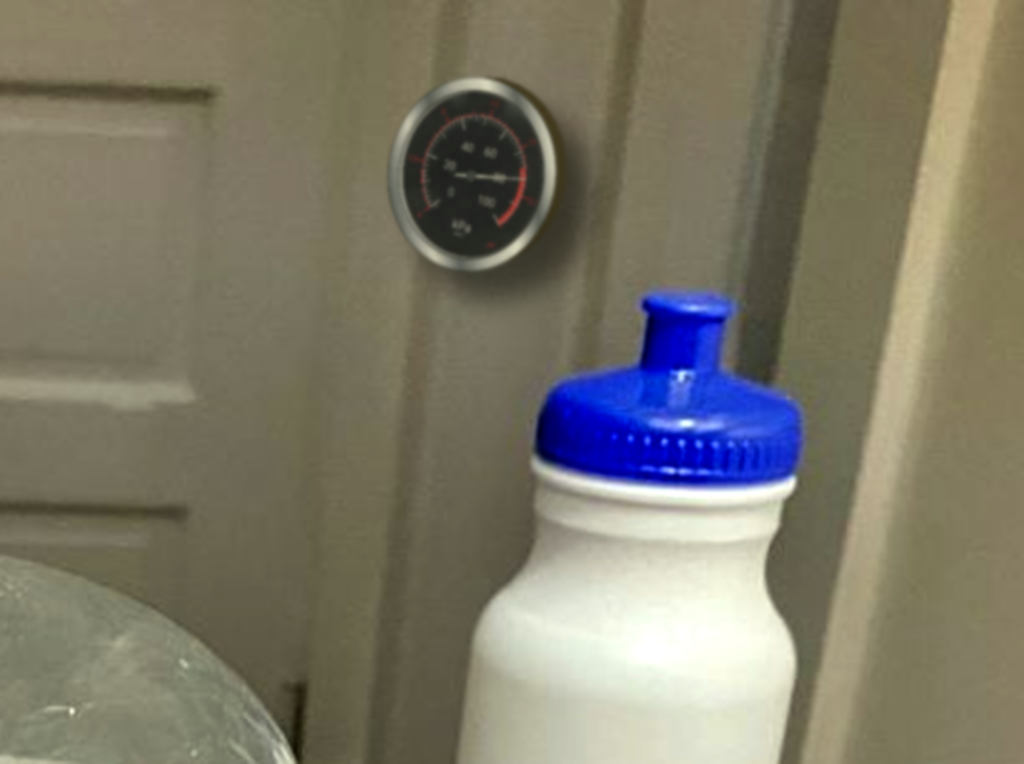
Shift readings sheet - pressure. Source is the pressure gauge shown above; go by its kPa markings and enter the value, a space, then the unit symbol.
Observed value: 80 kPa
